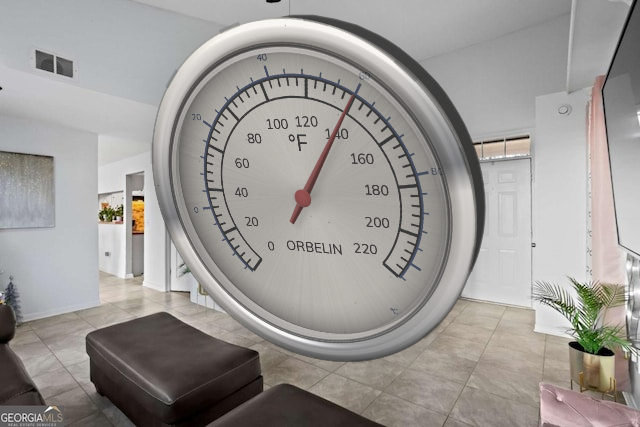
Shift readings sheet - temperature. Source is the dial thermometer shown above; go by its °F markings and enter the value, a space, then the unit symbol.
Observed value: 140 °F
